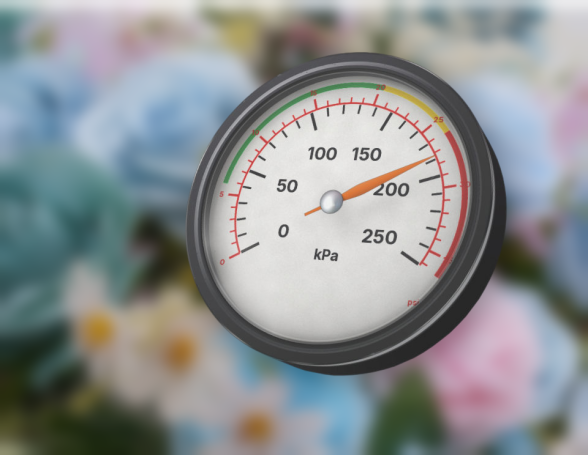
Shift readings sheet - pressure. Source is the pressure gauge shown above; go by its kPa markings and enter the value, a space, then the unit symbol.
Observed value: 190 kPa
